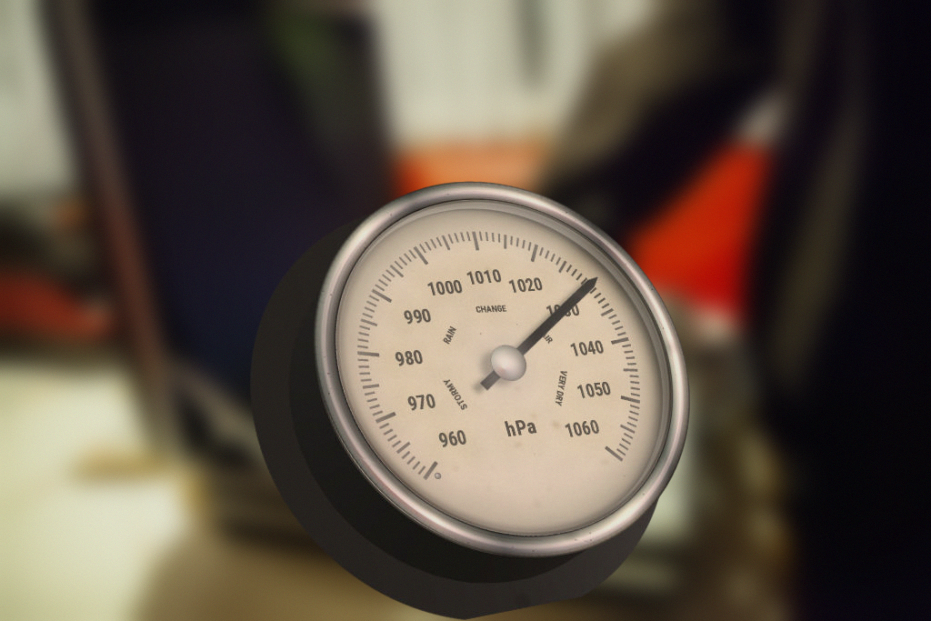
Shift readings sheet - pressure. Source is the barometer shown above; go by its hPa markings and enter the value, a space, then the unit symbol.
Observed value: 1030 hPa
